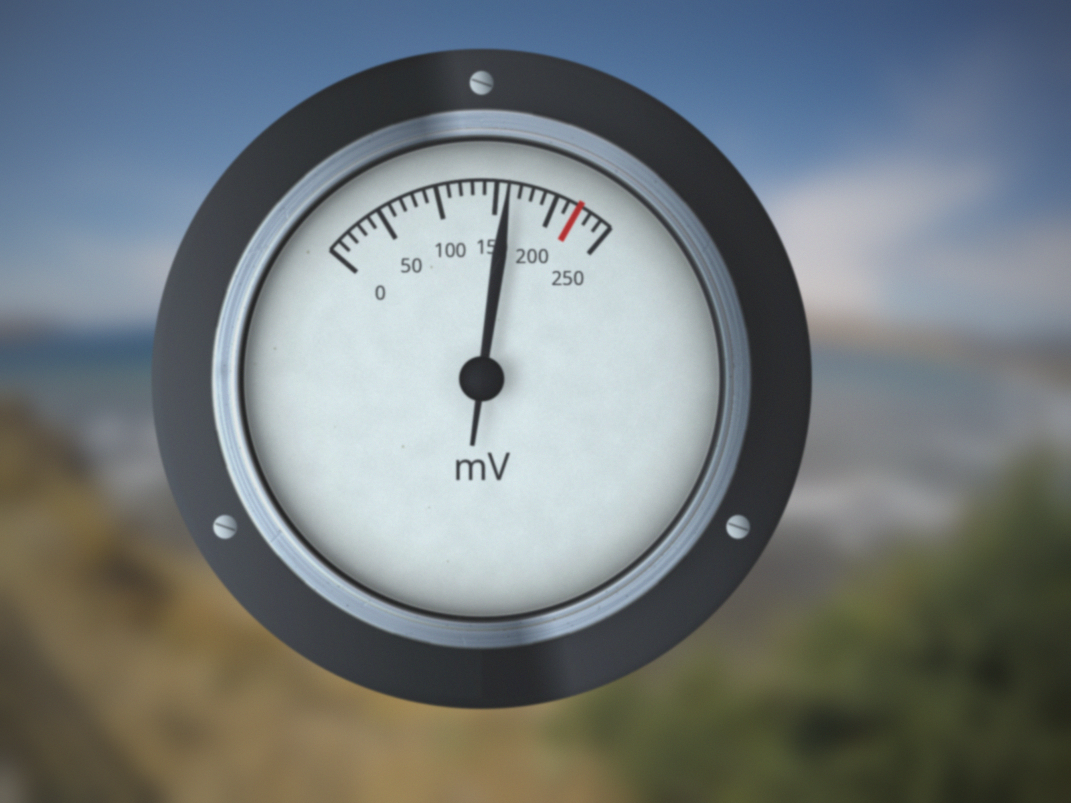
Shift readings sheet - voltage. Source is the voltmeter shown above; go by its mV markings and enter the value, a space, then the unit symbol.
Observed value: 160 mV
